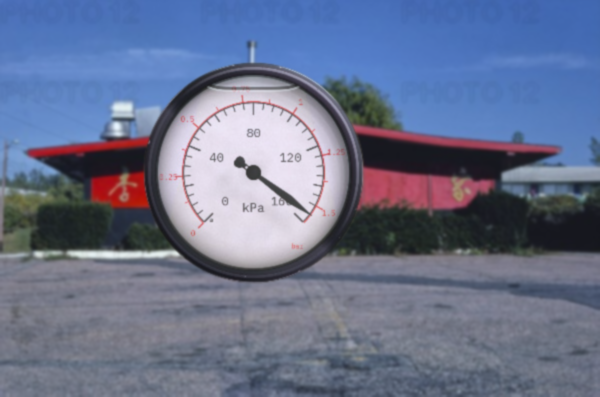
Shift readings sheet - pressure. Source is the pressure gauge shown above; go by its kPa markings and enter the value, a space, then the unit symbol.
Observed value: 155 kPa
